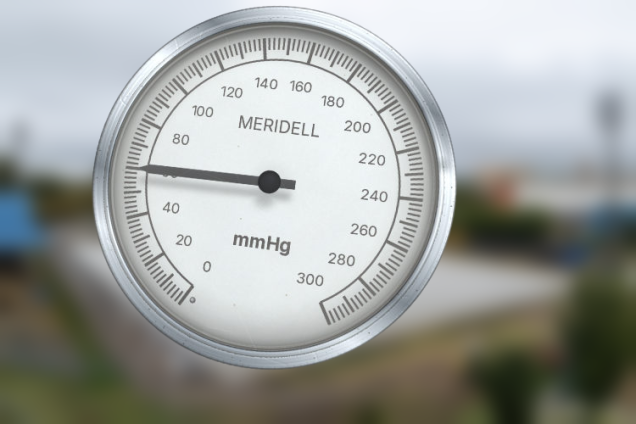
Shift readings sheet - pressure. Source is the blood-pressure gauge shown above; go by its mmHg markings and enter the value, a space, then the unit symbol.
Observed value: 60 mmHg
